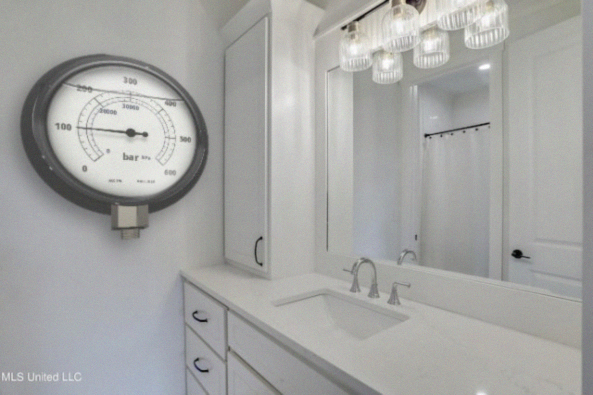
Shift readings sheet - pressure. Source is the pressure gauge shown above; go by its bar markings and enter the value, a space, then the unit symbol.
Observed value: 100 bar
